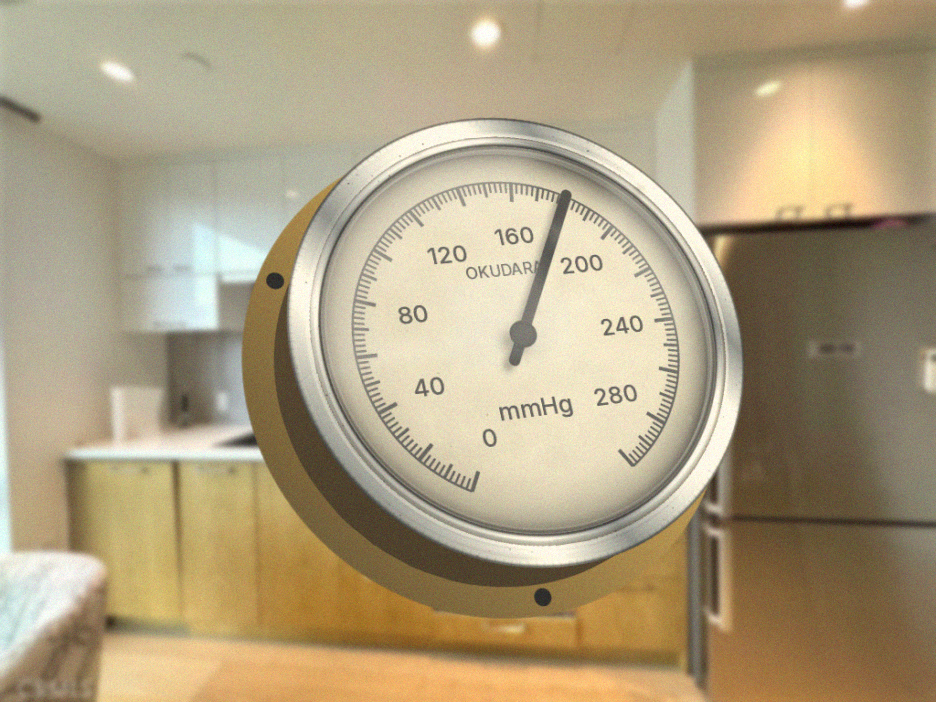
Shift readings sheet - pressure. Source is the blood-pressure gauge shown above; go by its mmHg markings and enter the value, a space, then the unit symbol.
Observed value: 180 mmHg
